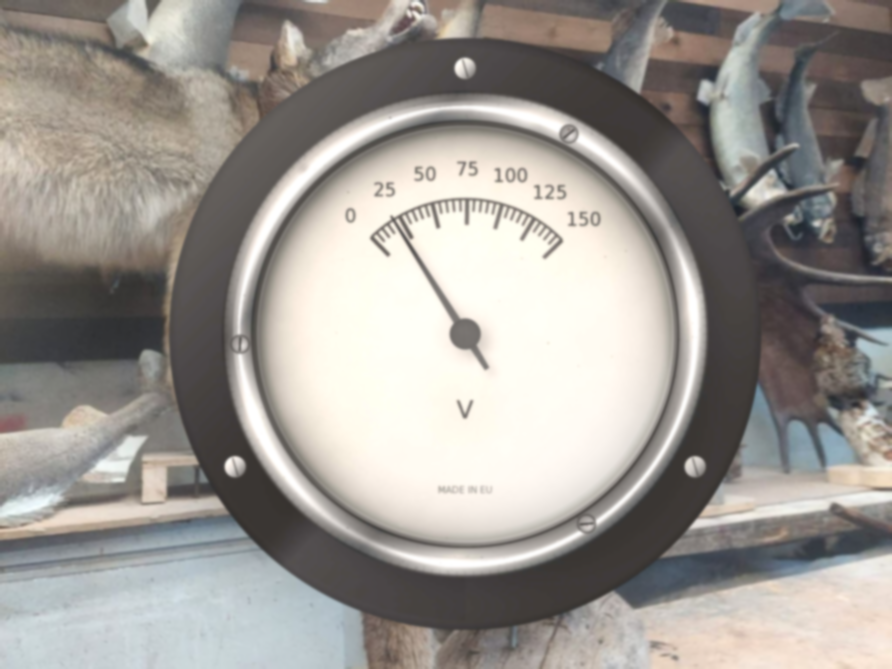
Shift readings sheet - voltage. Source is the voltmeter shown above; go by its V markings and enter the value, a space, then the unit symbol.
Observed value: 20 V
